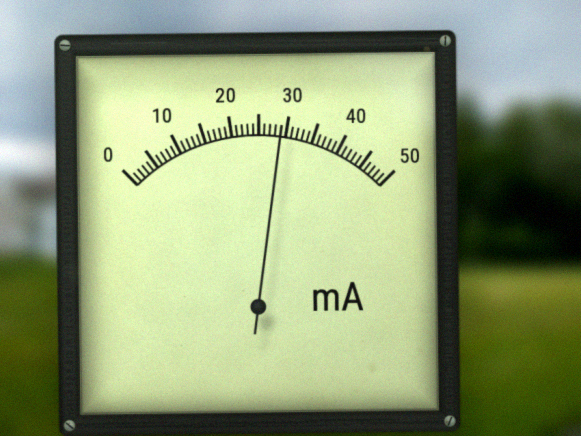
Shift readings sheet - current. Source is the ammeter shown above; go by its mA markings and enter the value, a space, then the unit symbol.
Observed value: 29 mA
